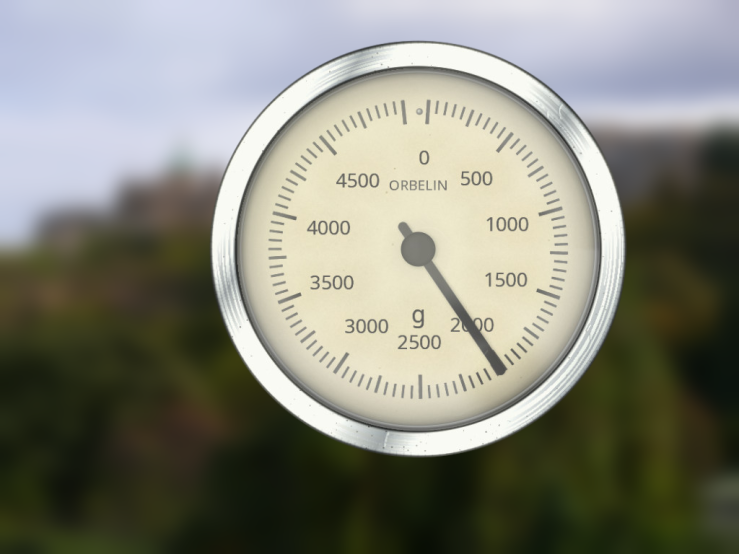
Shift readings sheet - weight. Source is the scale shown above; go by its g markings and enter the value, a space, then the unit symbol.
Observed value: 2025 g
